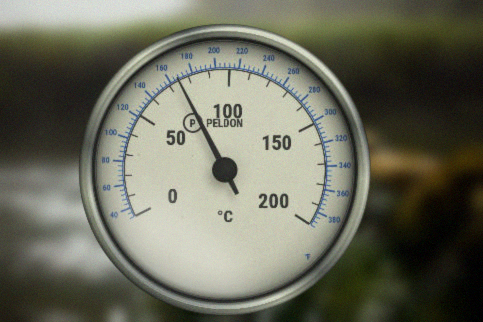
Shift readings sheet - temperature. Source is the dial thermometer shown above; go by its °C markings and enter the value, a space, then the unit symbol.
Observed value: 75 °C
